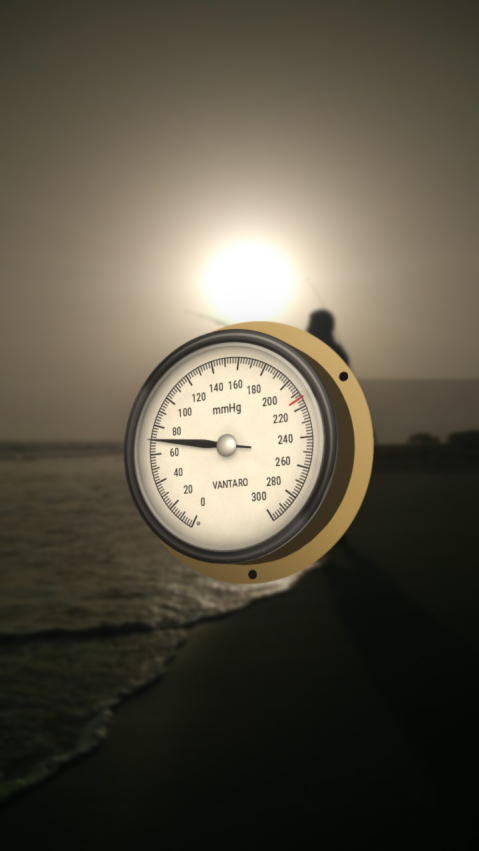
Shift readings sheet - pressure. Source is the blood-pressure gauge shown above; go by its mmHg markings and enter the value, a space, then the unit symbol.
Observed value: 70 mmHg
